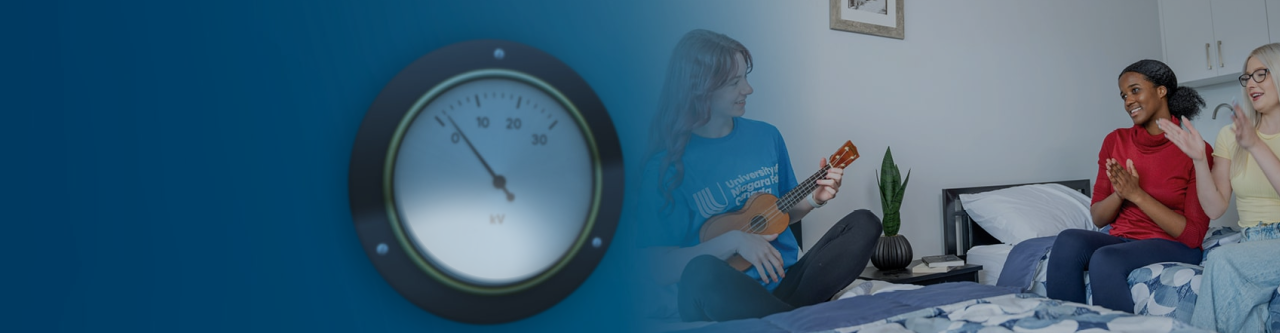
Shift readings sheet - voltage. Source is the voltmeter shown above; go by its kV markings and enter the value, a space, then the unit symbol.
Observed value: 2 kV
